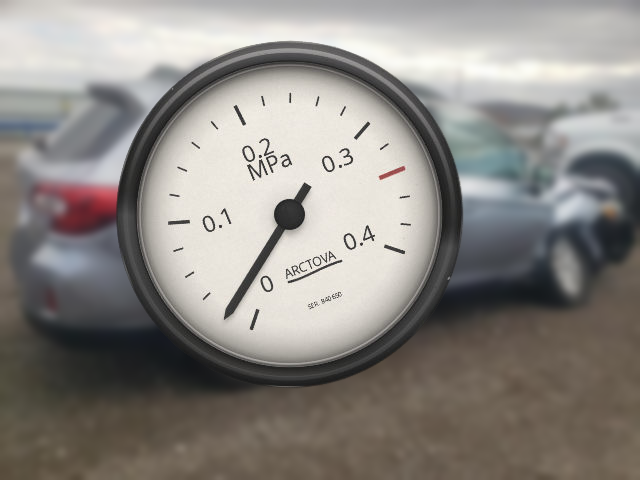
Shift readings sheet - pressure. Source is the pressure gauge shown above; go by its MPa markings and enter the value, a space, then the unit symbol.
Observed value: 0.02 MPa
